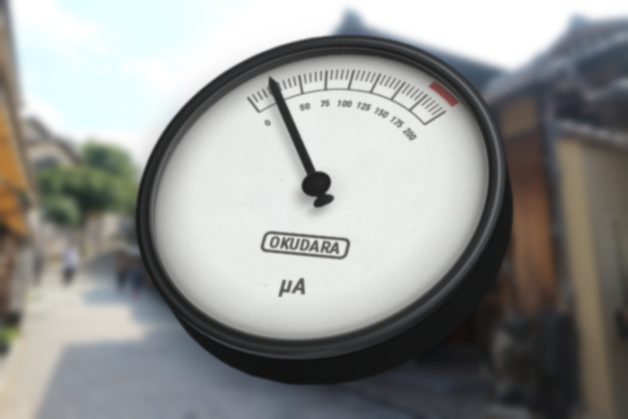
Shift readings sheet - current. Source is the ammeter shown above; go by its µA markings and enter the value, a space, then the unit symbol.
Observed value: 25 µA
